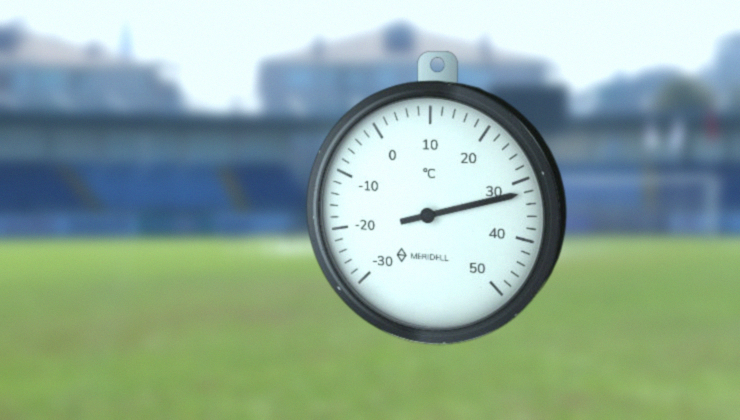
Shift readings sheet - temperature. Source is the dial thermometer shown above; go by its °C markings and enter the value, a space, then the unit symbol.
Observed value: 32 °C
